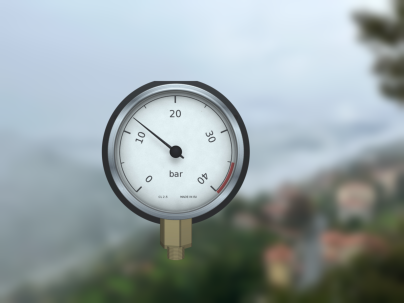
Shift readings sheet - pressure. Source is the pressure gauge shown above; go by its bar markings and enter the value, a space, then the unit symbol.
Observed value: 12.5 bar
